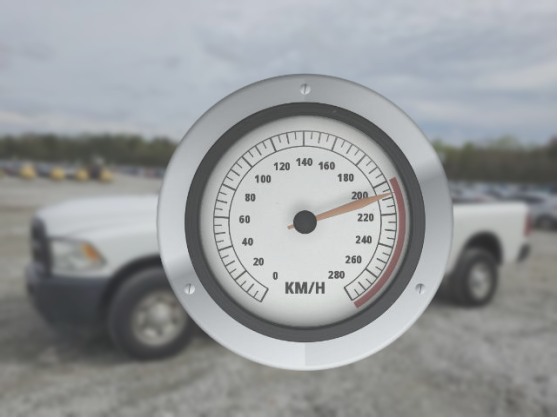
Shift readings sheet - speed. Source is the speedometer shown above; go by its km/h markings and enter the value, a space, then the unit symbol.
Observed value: 207.5 km/h
